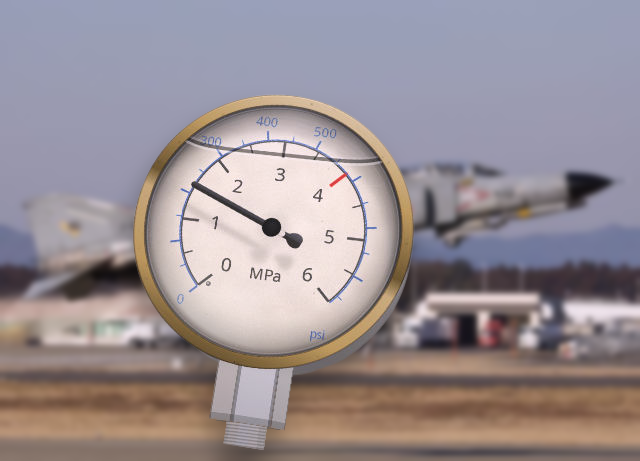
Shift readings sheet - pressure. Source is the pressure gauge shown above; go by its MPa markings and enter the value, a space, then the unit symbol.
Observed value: 1.5 MPa
